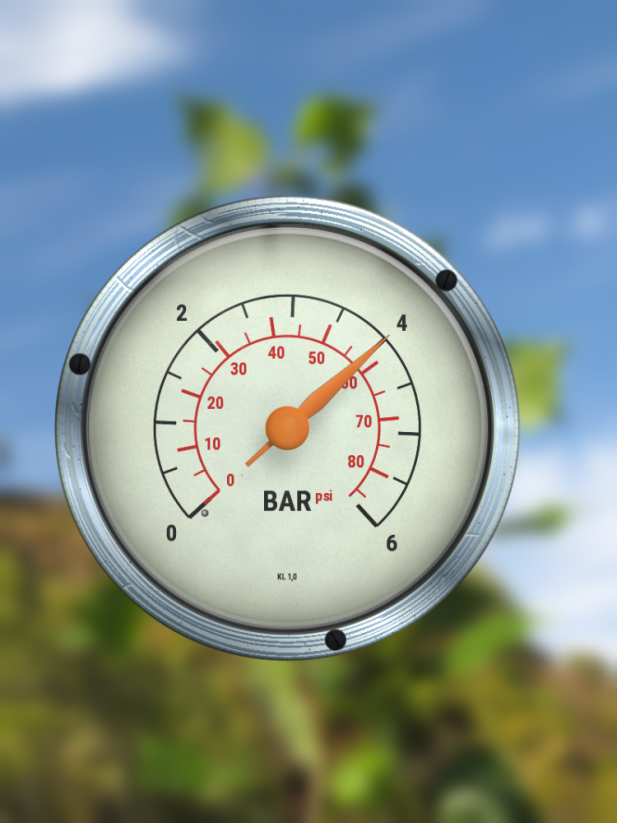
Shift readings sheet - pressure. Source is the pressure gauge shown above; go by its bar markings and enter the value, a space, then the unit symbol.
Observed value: 4 bar
